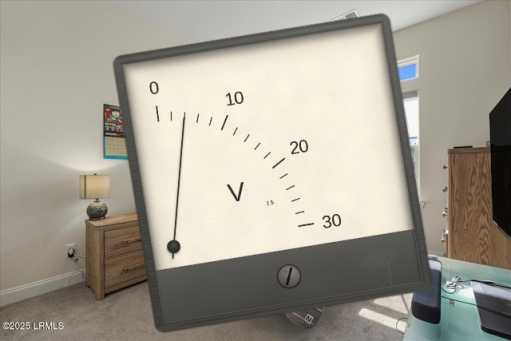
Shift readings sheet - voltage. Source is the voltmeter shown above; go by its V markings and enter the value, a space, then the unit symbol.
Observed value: 4 V
